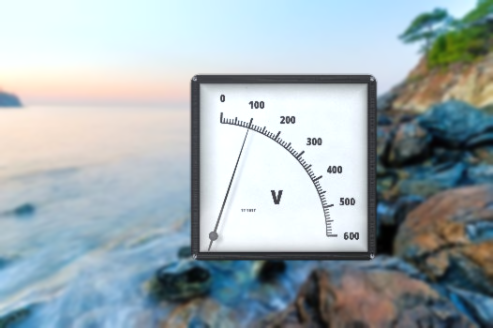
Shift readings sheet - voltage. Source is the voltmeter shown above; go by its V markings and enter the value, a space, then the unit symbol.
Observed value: 100 V
